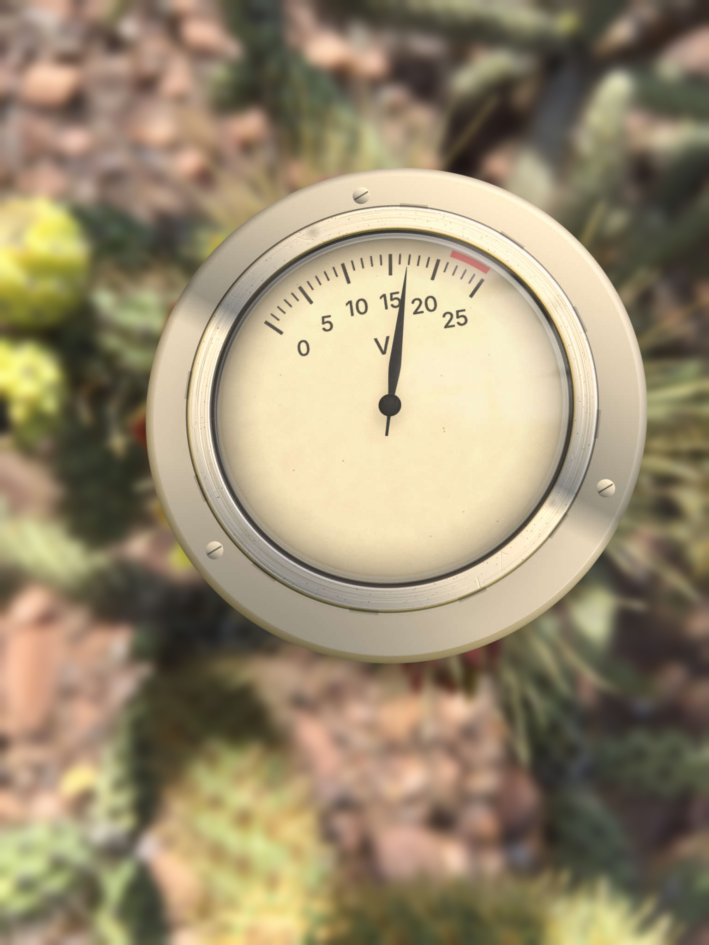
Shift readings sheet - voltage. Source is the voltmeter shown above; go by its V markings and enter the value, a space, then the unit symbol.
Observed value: 17 V
